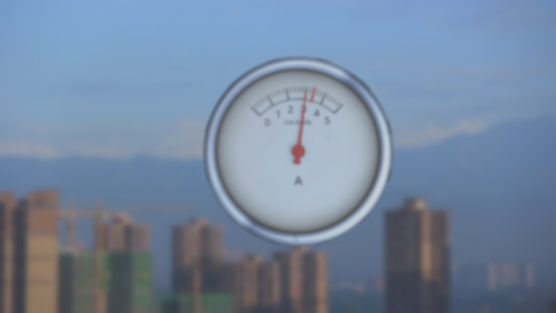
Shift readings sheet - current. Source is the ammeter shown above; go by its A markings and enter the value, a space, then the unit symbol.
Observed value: 3 A
